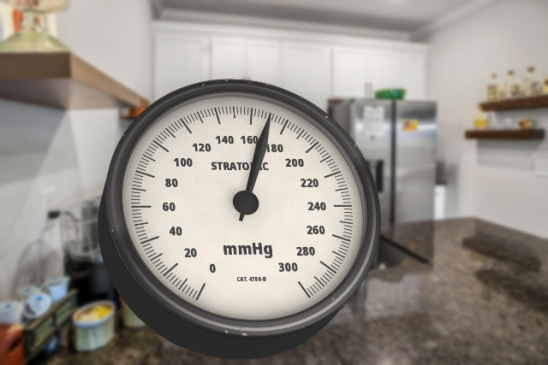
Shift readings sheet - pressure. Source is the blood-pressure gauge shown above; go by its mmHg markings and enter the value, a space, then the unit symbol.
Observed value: 170 mmHg
